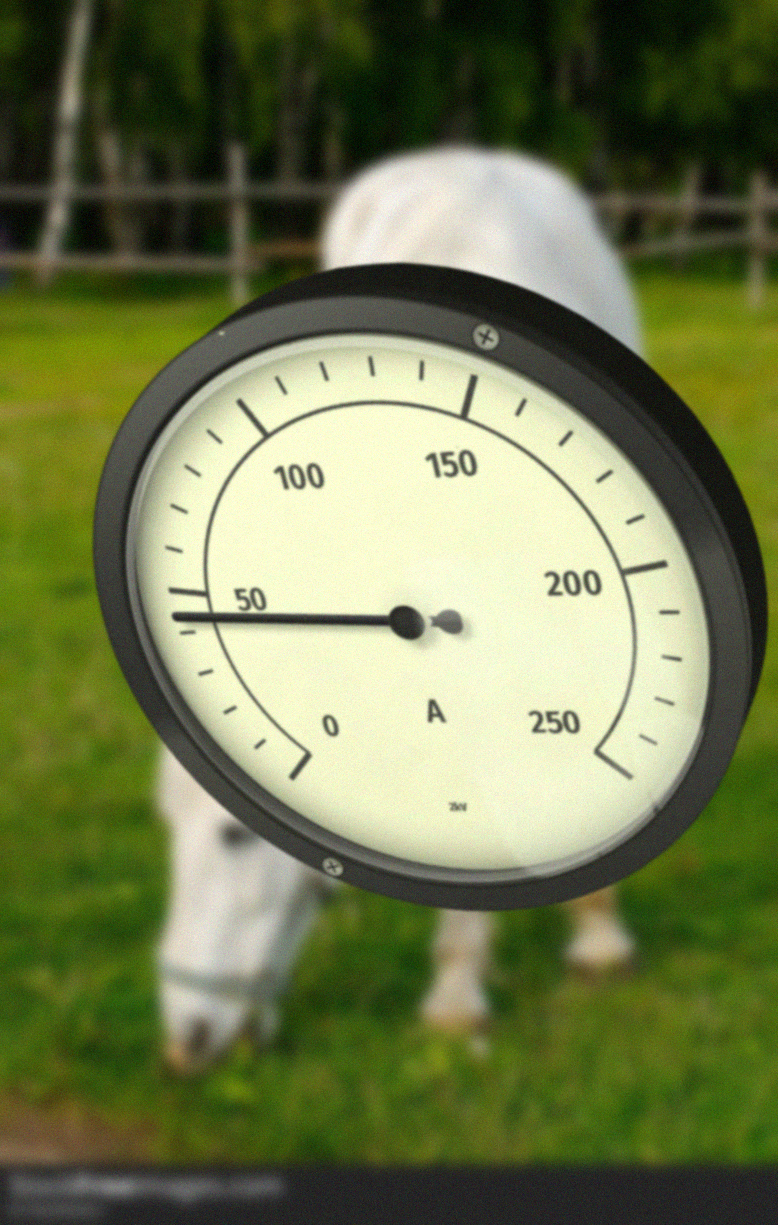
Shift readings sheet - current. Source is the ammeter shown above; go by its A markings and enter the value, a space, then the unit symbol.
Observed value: 45 A
